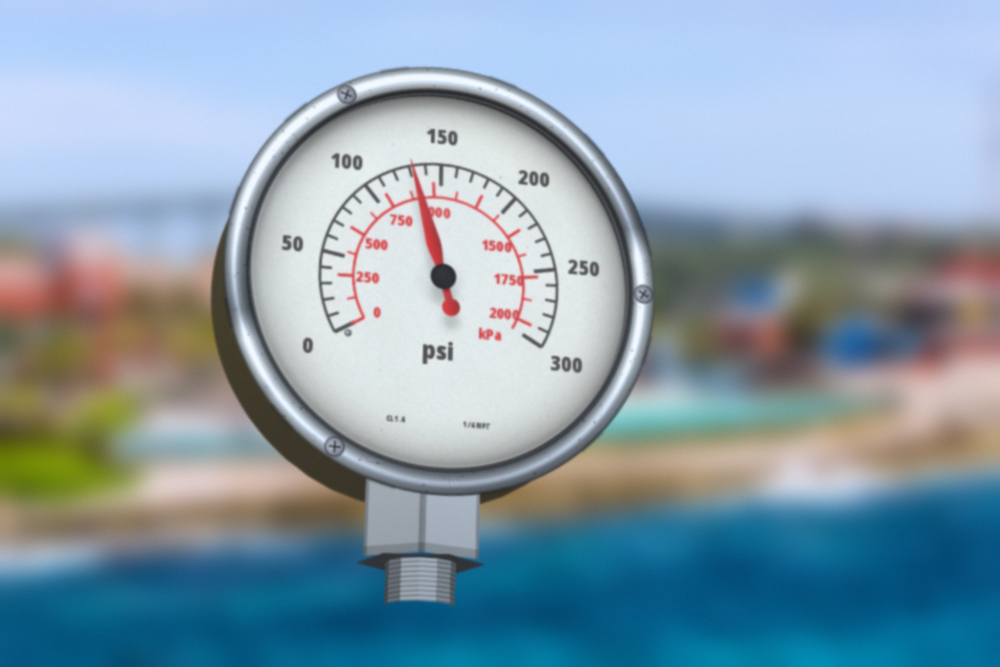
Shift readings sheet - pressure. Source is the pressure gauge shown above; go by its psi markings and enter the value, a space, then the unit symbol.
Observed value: 130 psi
